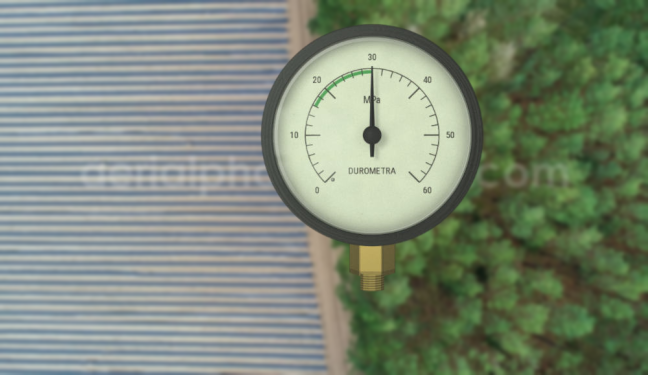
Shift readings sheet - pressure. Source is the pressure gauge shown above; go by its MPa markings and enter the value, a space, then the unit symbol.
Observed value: 30 MPa
